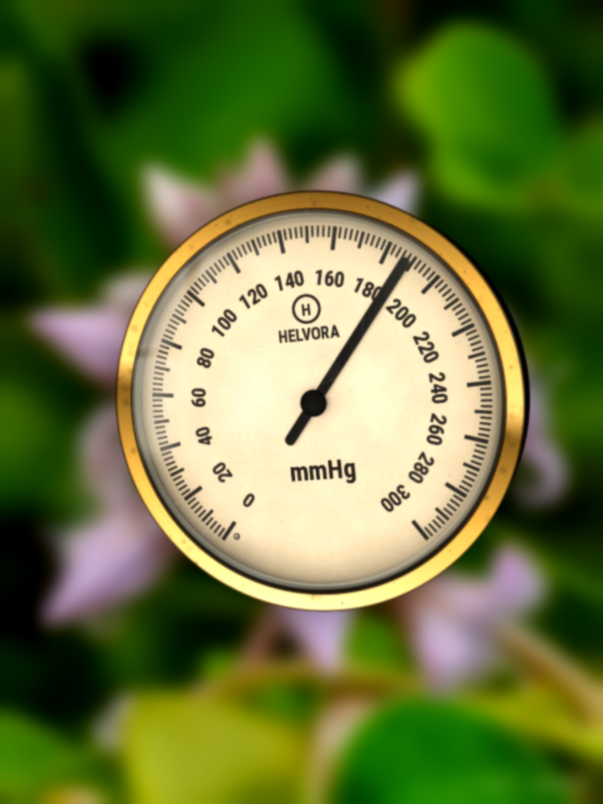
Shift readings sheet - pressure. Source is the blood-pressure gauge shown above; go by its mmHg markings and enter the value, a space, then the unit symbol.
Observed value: 188 mmHg
